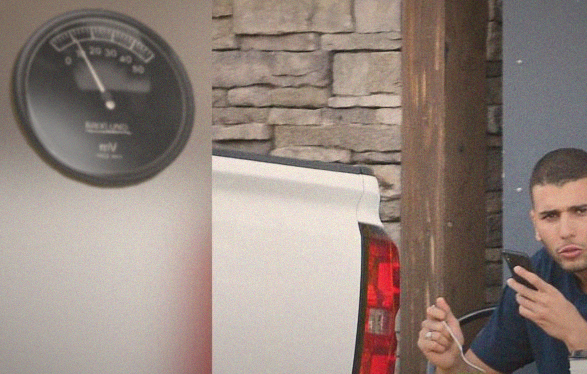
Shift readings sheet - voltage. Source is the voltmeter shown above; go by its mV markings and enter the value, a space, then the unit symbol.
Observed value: 10 mV
